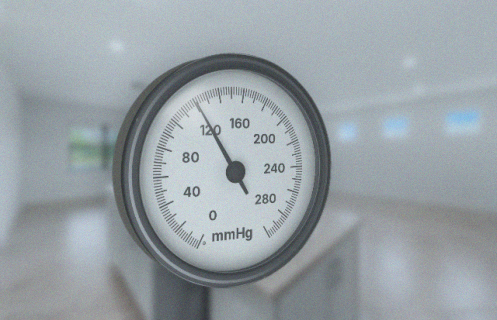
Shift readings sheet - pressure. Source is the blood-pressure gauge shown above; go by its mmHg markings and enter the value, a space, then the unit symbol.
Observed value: 120 mmHg
